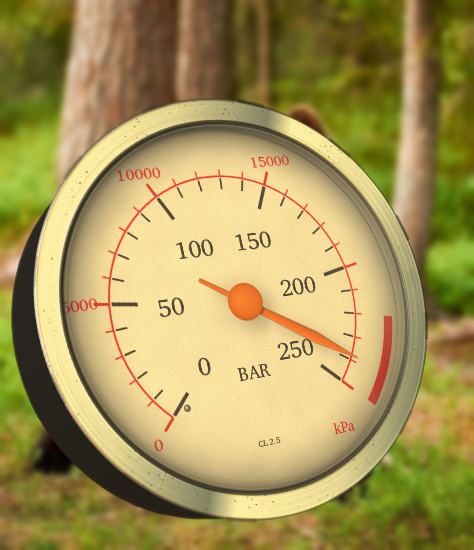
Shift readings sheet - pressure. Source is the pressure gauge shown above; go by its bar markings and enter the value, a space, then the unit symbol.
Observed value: 240 bar
